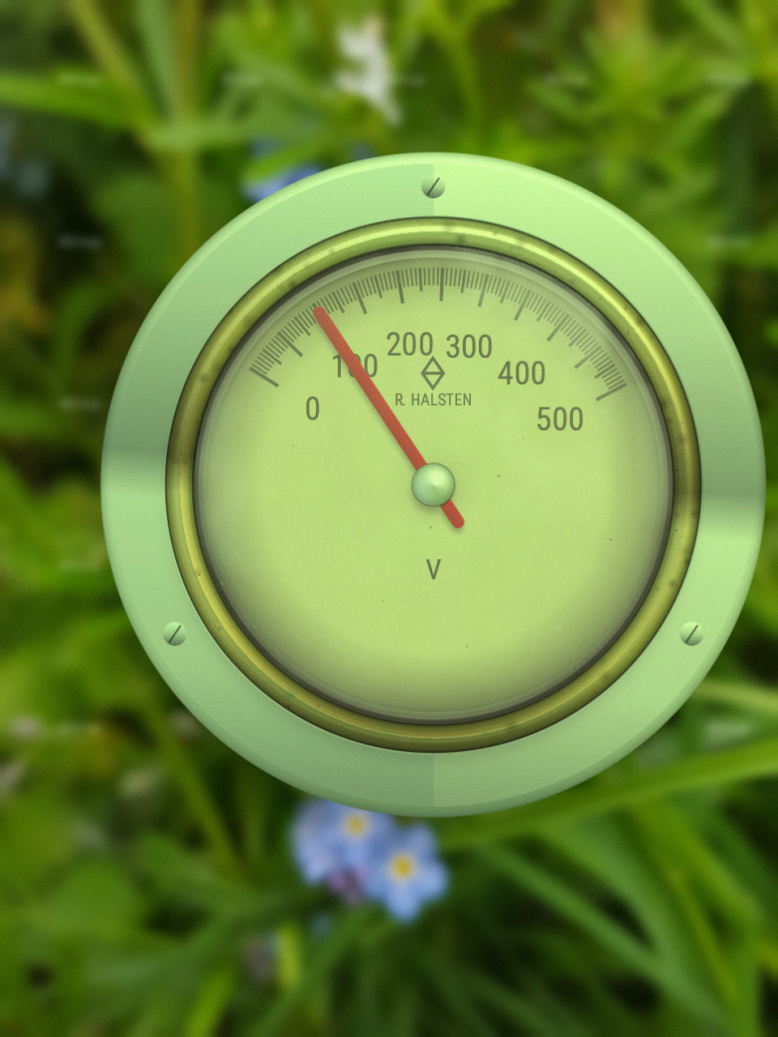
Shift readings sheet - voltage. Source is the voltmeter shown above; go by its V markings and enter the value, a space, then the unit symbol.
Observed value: 100 V
